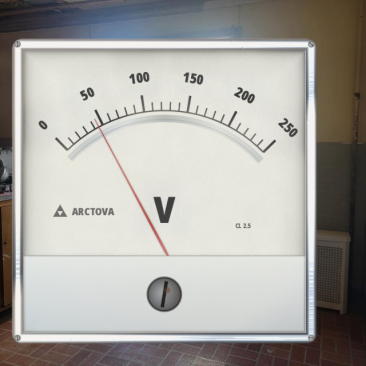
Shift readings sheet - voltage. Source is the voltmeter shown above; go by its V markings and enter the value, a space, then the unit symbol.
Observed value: 45 V
